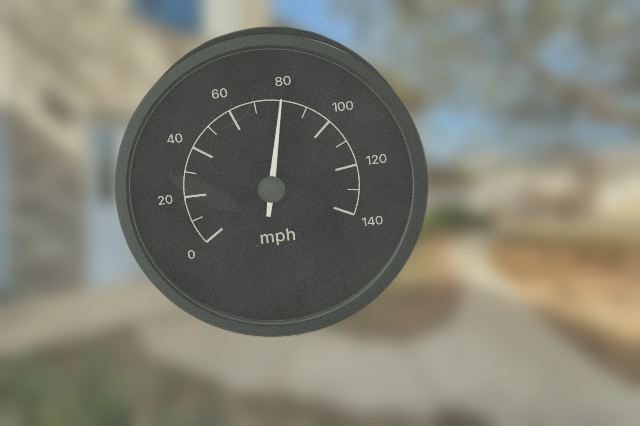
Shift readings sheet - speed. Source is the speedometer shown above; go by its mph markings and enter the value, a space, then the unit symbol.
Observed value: 80 mph
